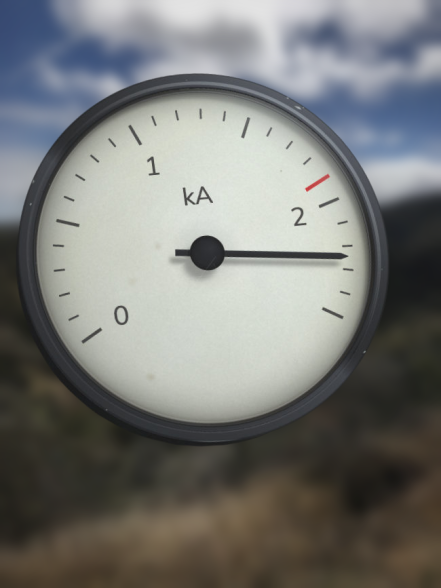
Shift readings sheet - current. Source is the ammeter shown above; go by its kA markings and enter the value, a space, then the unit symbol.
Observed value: 2.25 kA
